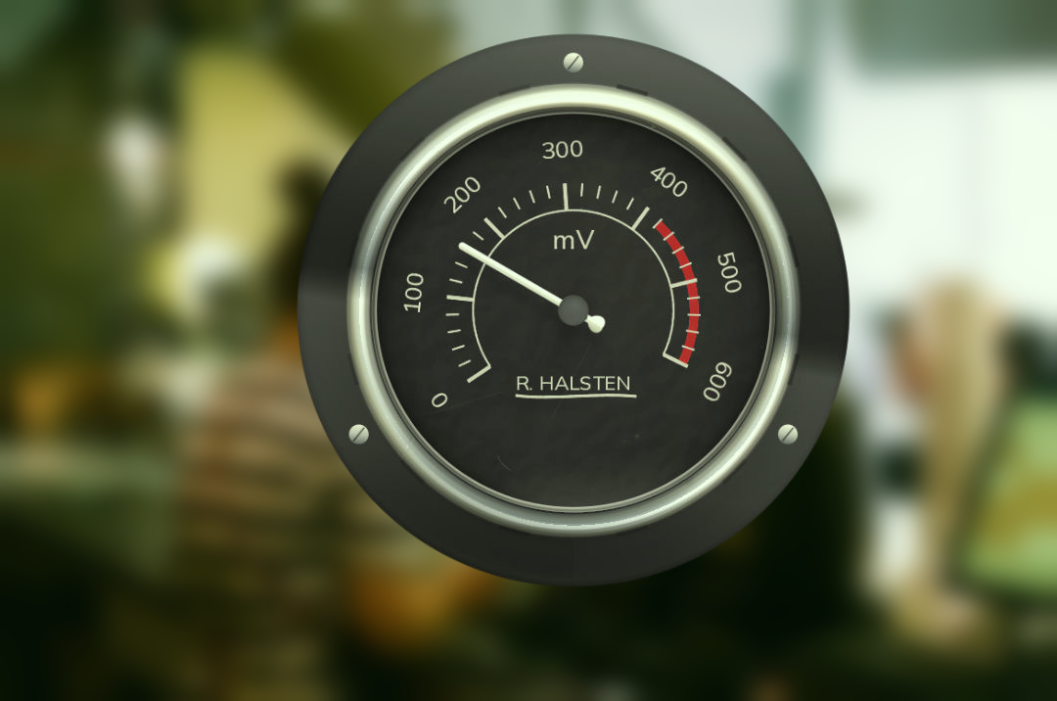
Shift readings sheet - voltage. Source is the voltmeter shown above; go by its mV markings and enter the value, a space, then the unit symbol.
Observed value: 160 mV
